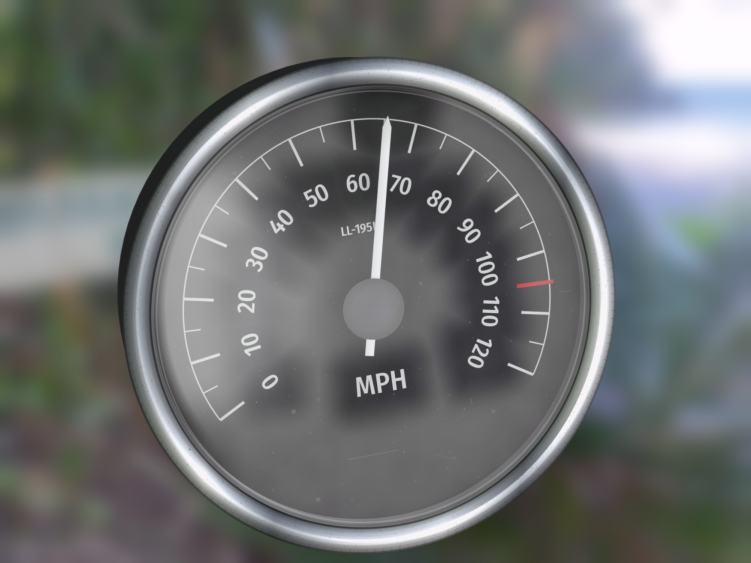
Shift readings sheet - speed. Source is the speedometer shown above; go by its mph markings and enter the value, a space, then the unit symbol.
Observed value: 65 mph
